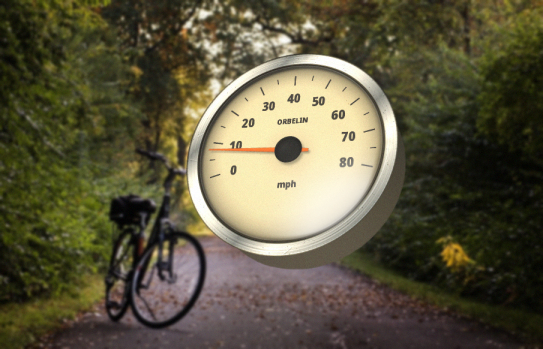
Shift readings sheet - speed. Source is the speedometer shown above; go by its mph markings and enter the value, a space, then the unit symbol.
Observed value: 7.5 mph
